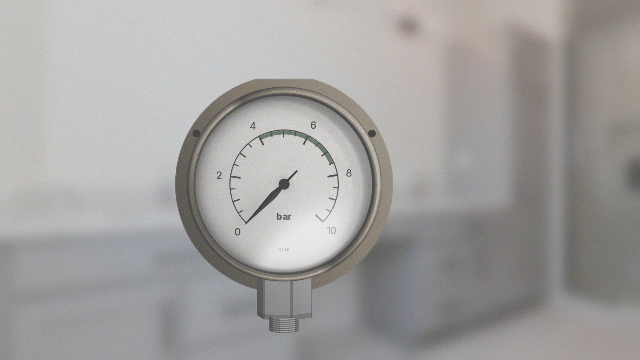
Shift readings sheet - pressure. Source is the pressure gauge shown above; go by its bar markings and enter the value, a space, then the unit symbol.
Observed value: 0 bar
